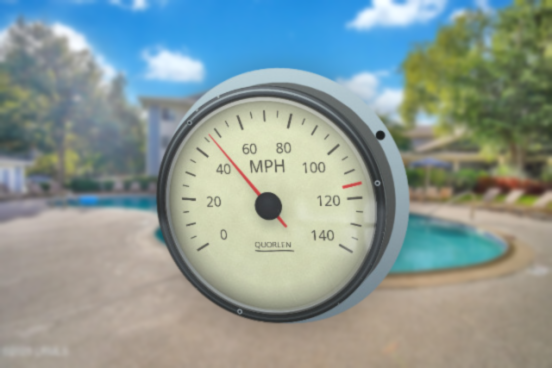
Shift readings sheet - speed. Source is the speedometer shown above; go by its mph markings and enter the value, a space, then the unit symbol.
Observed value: 47.5 mph
